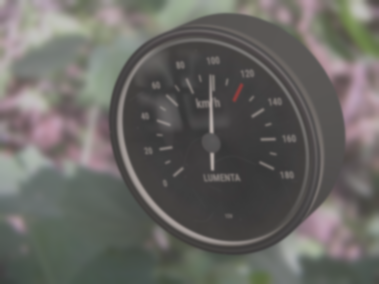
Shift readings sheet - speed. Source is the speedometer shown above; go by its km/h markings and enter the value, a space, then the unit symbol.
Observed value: 100 km/h
